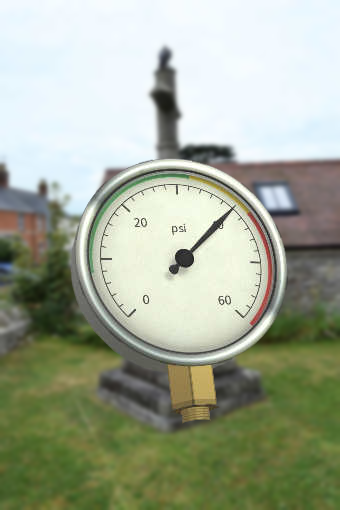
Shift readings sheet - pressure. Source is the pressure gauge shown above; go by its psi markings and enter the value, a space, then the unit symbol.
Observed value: 40 psi
